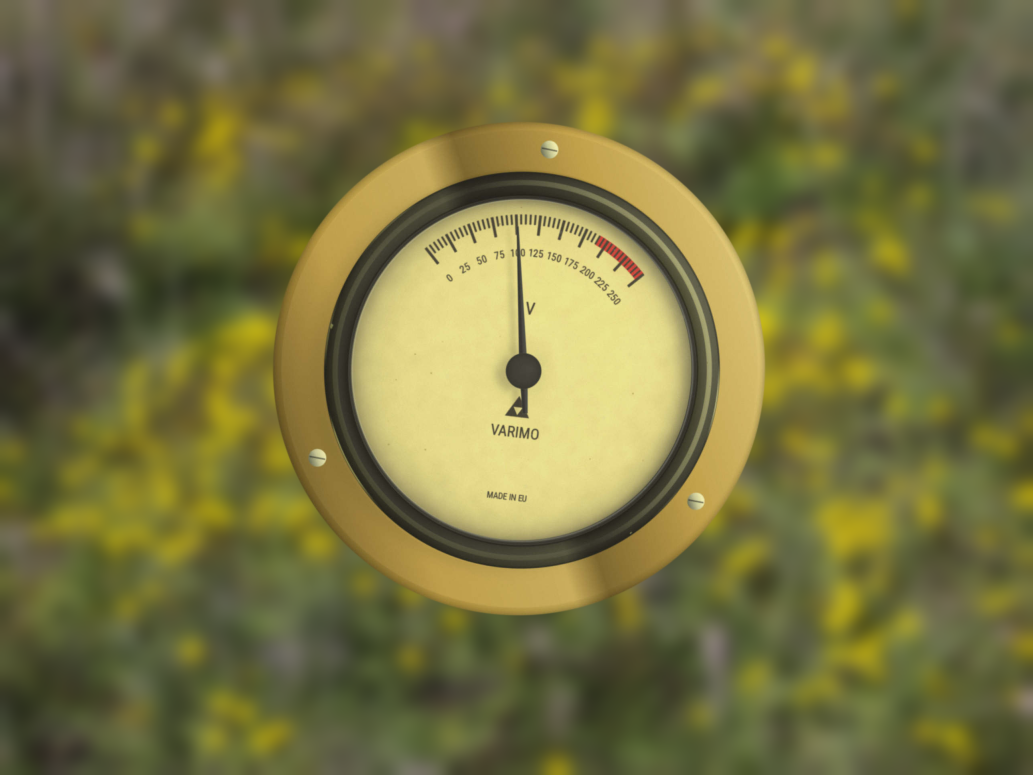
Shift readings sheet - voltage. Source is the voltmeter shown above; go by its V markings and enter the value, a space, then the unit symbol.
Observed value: 100 V
